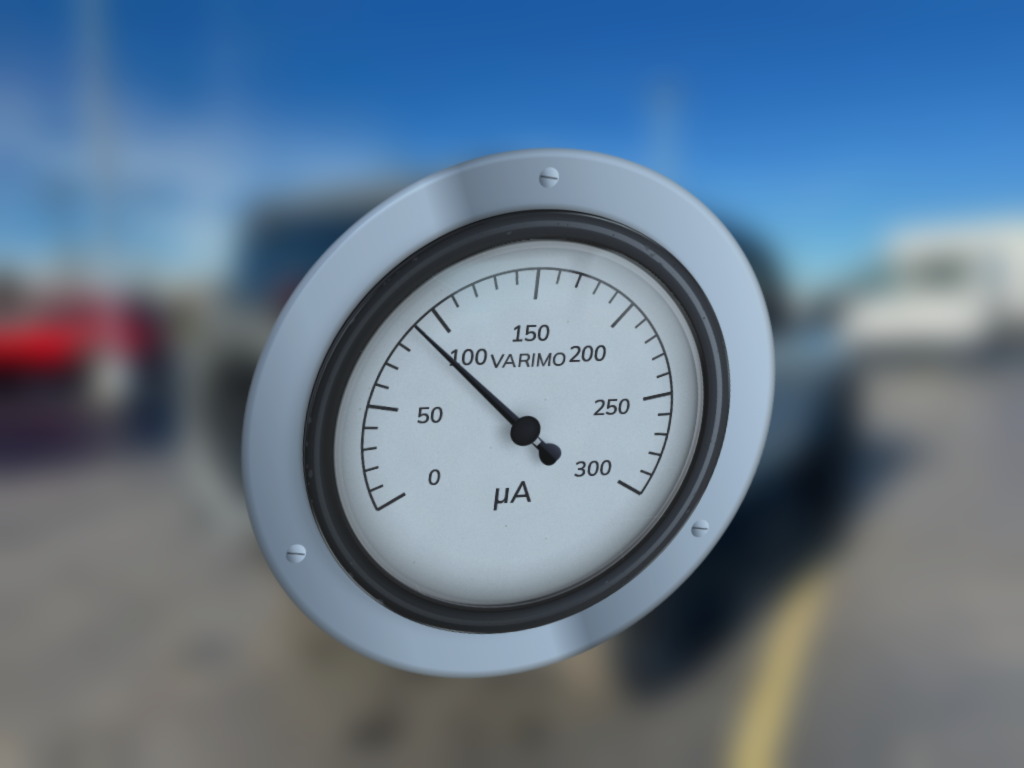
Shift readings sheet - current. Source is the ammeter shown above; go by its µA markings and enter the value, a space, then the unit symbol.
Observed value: 90 µA
